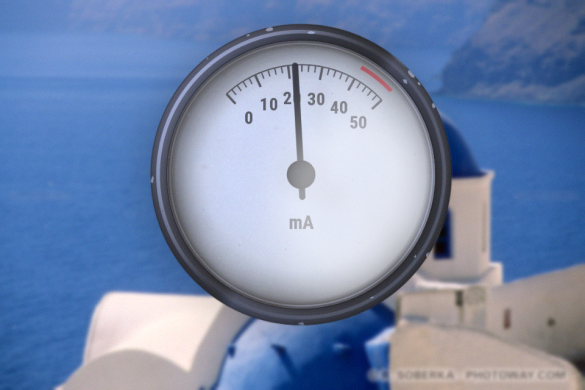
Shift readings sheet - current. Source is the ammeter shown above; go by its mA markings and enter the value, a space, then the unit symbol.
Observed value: 22 mA
